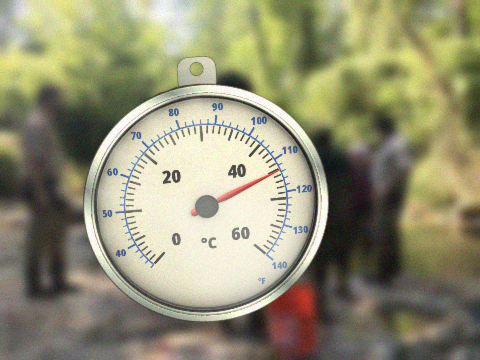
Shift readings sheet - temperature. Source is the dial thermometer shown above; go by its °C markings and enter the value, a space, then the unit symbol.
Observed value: 45 °C
